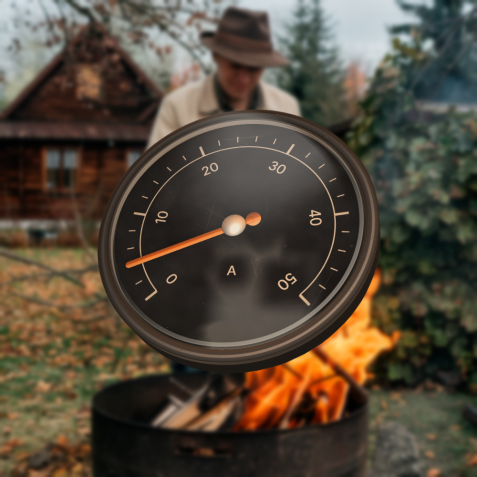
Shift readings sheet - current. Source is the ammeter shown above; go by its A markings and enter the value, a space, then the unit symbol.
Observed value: 4 A
